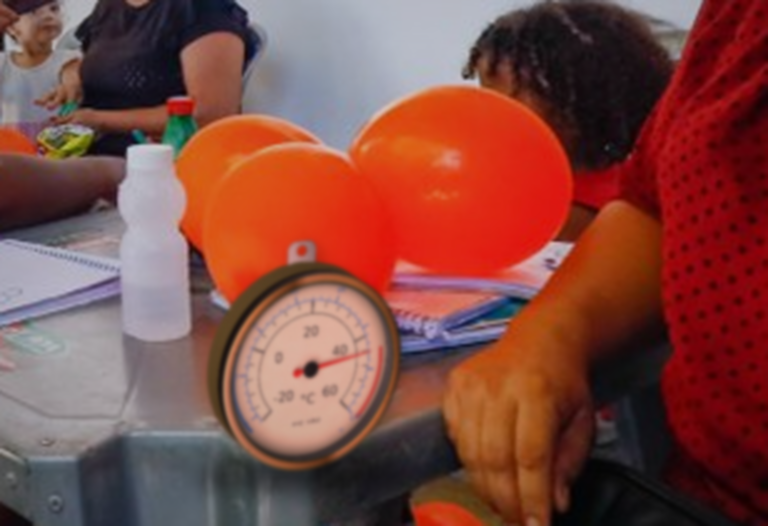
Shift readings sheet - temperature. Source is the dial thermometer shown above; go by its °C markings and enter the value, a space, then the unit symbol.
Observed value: 44 °C
